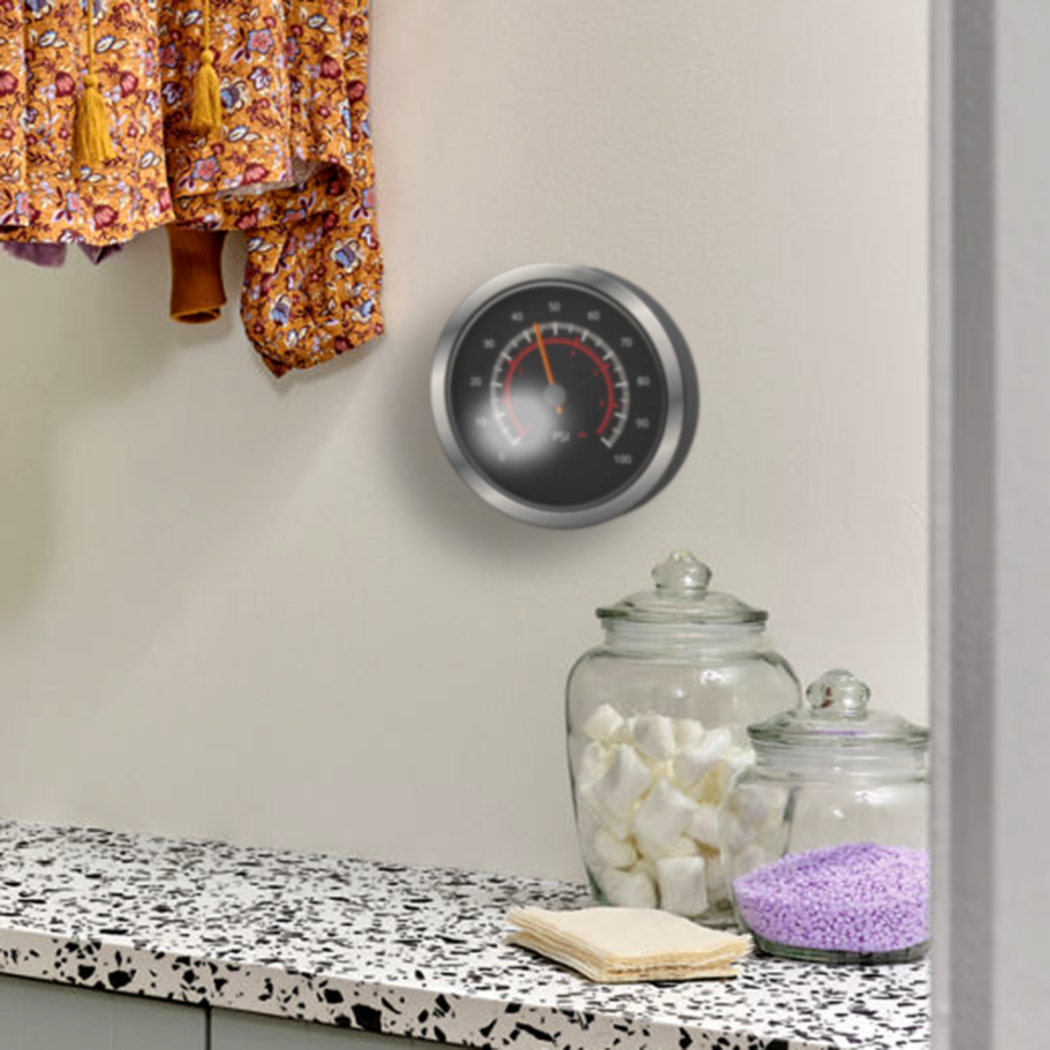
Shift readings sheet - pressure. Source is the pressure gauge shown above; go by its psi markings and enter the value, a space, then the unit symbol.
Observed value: 45 psi
